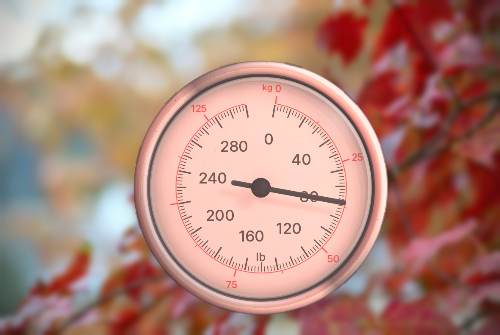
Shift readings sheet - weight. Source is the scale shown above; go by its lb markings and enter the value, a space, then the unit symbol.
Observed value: 80 lb
